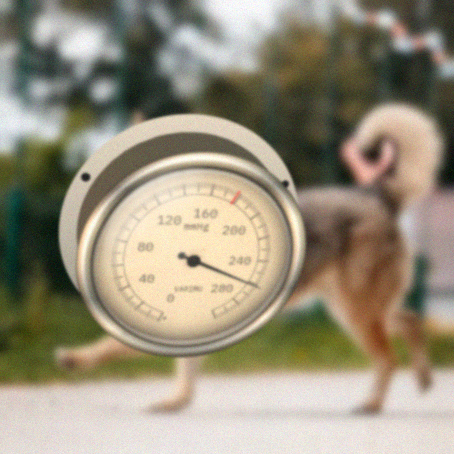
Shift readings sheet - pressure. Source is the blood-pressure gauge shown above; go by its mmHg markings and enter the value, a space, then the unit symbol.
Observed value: 260 mmHg
